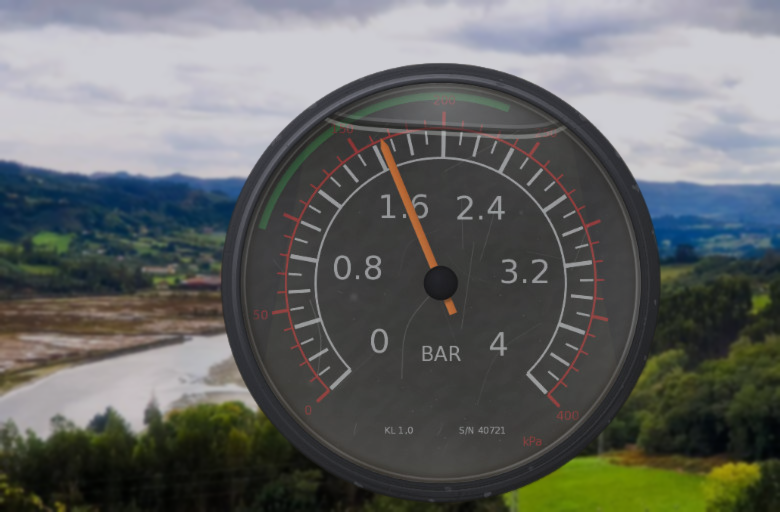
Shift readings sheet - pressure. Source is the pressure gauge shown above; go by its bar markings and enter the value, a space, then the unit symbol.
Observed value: 1.65 bar
